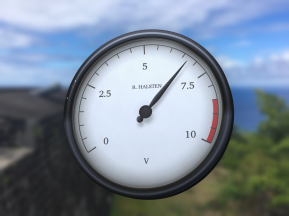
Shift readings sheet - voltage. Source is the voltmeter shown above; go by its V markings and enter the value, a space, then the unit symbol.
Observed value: 6.75 V
